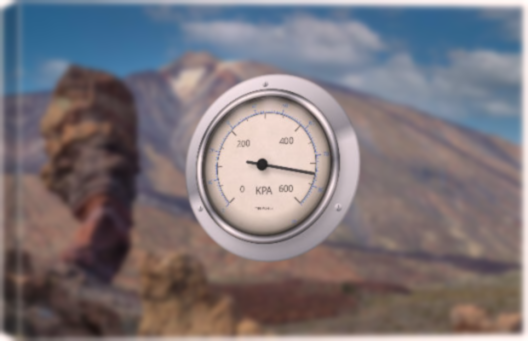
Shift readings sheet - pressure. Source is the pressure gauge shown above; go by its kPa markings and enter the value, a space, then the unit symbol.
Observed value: 525 kPa
